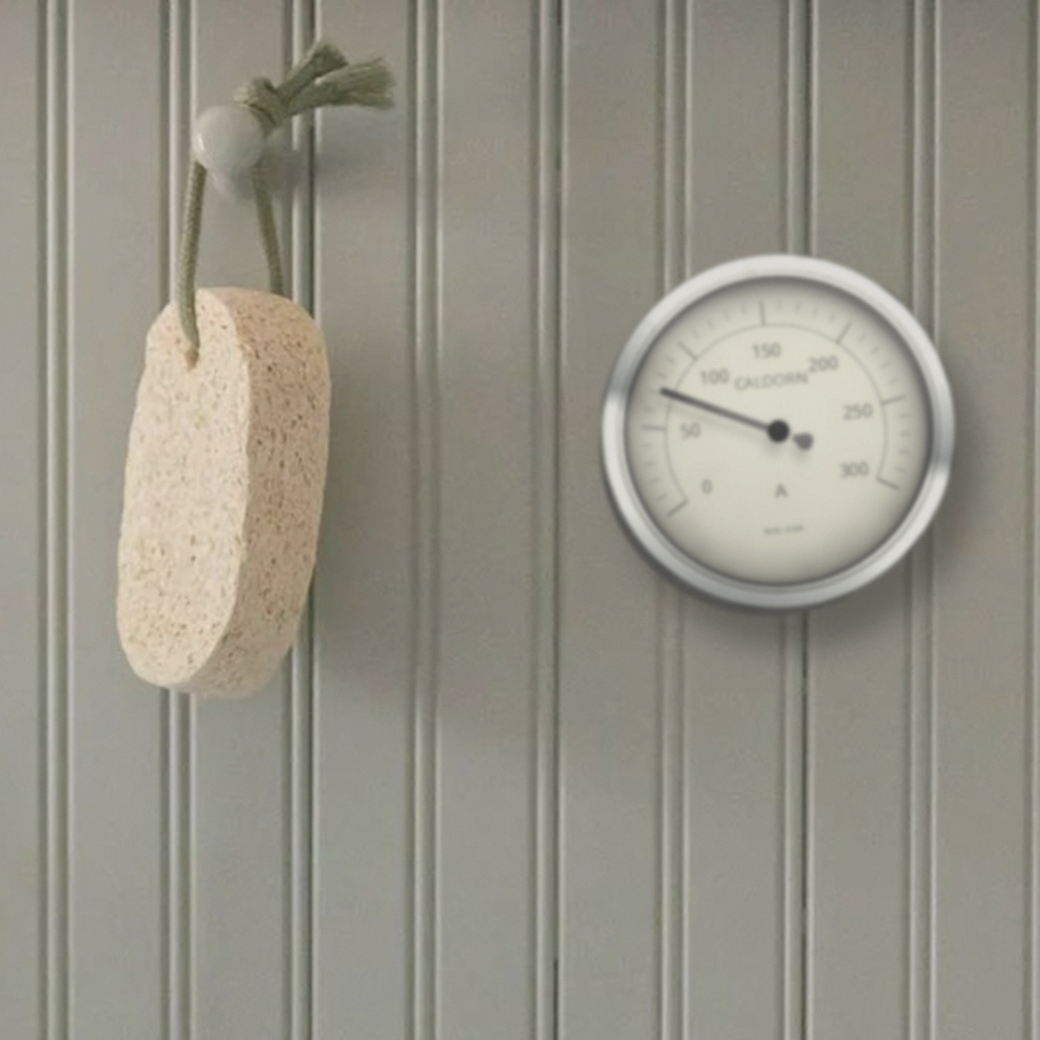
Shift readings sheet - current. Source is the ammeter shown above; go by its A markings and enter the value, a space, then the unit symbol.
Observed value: 70 A
